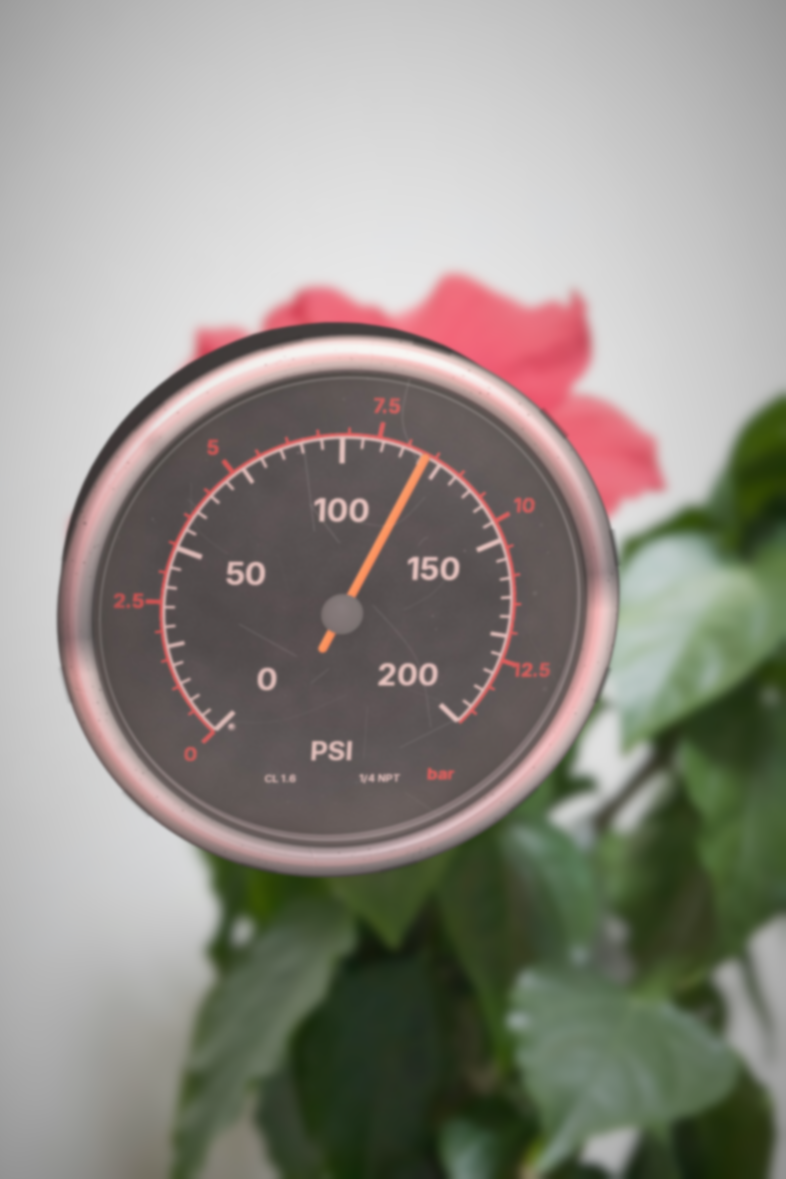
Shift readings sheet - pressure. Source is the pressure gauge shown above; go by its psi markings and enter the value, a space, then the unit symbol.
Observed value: 120 psi
